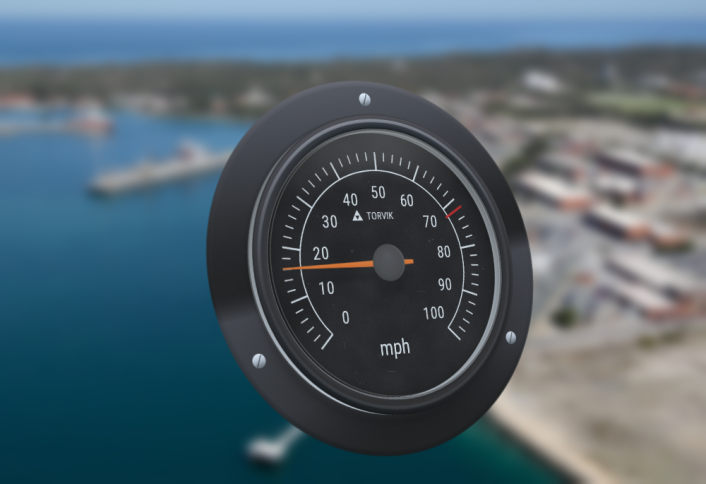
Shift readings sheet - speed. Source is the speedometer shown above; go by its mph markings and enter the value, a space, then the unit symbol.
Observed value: 16 mph
